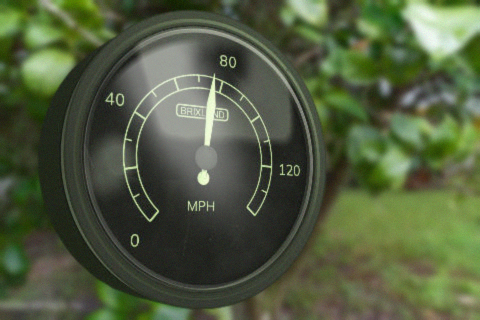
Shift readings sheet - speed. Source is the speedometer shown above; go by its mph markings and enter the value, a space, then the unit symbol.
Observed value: 75 mph
